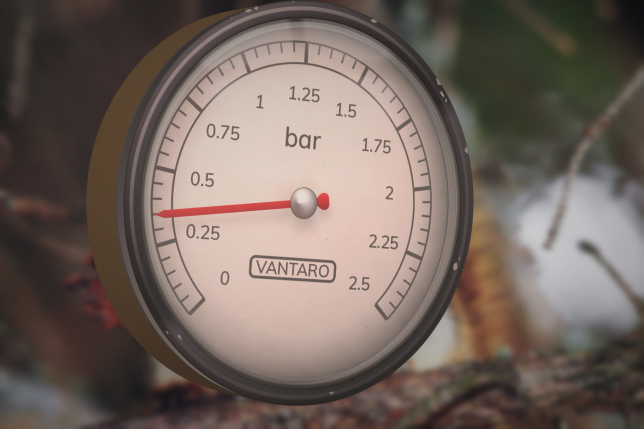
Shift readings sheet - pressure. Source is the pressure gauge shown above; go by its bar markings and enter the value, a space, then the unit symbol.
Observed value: 0.35 bar
